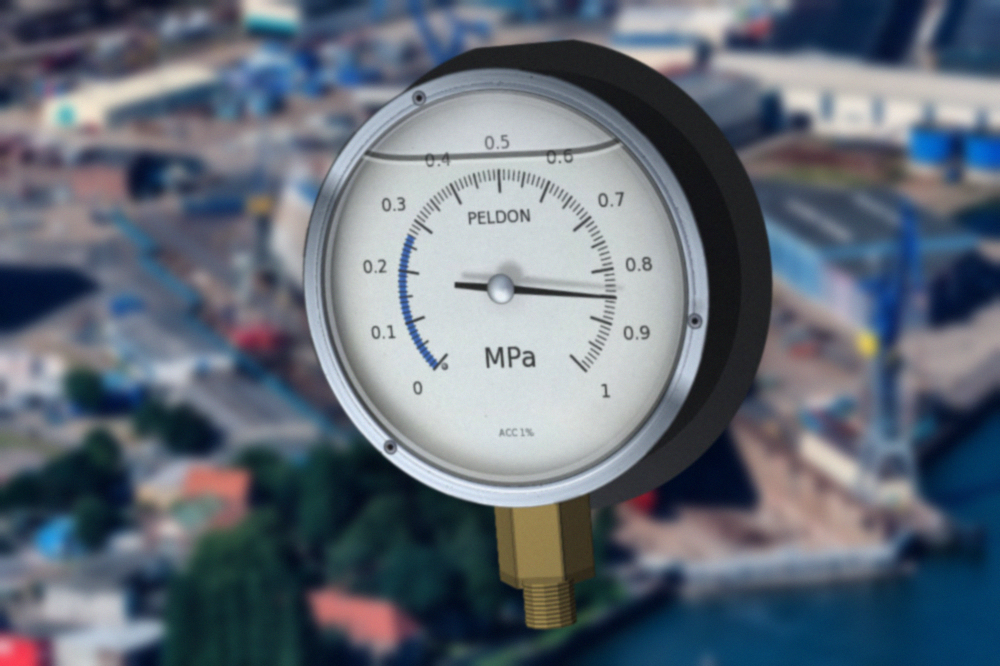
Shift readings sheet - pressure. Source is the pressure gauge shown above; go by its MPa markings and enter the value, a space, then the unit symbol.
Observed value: 0.85 MPa
